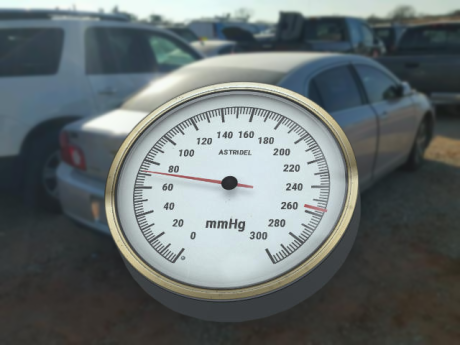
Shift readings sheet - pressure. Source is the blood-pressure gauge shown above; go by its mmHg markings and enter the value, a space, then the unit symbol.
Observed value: 70 mmHg
